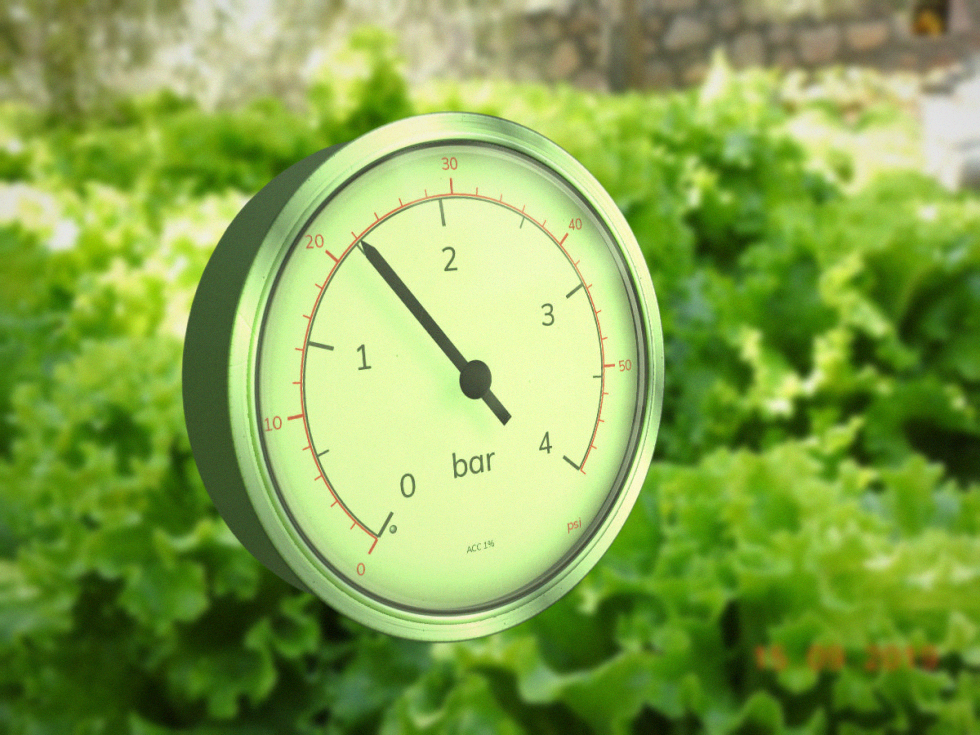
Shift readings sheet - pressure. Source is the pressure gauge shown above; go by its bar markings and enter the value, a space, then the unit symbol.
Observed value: 1.5 bar
